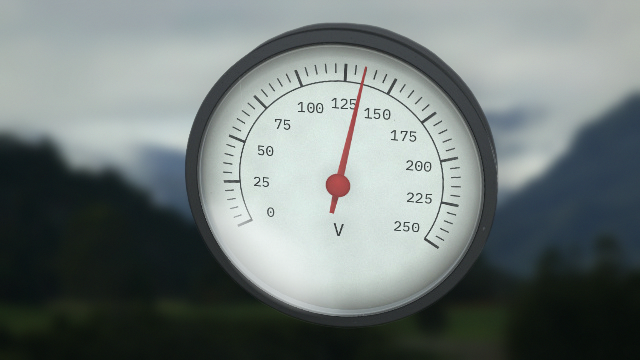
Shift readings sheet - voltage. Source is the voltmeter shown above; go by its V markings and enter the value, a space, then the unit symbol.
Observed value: 135 V
